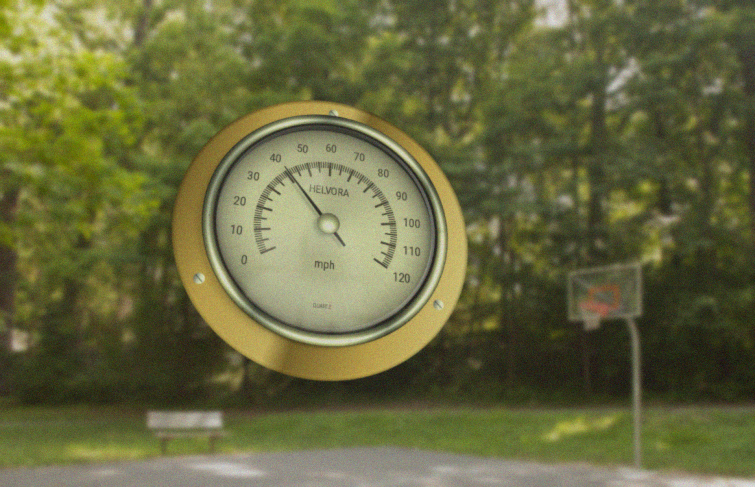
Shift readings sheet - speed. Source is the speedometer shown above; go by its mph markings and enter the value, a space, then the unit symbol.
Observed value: 40 mph
